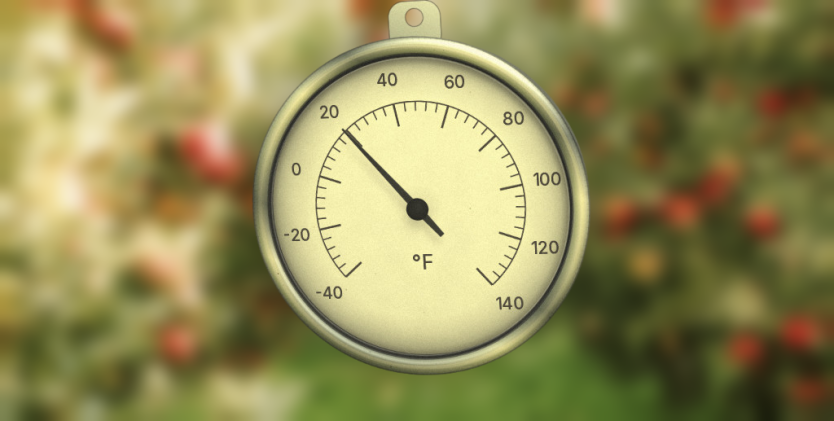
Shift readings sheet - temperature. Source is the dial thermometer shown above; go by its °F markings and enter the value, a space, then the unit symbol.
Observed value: 20 °F
